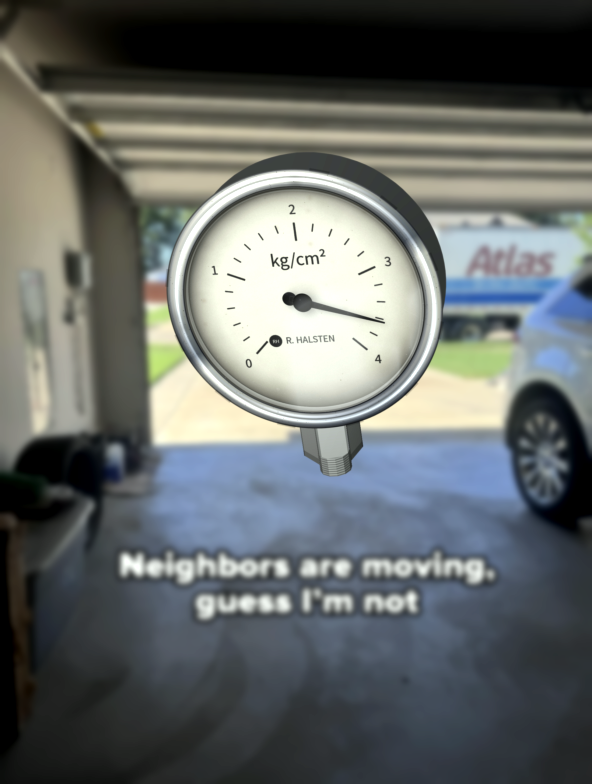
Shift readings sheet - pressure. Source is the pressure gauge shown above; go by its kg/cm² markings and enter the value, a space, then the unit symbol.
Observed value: 3.6 kg/cm²
